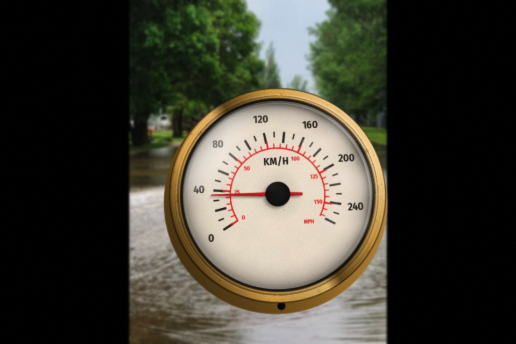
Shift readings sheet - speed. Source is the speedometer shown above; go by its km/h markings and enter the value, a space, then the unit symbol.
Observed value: 35 km/h
